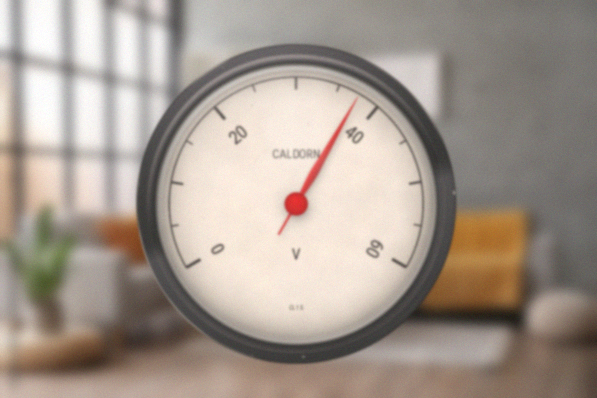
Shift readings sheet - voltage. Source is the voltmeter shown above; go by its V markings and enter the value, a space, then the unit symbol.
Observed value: 37.5 V
